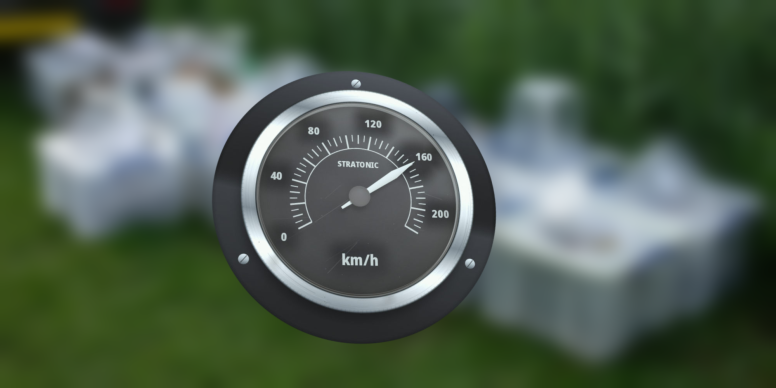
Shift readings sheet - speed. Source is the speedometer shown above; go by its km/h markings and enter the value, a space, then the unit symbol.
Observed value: 160 km/h
